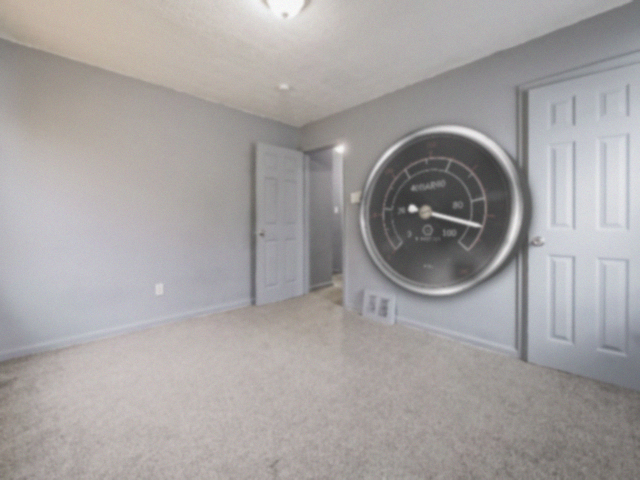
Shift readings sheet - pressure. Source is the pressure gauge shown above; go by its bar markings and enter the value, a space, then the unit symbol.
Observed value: 90 bar
